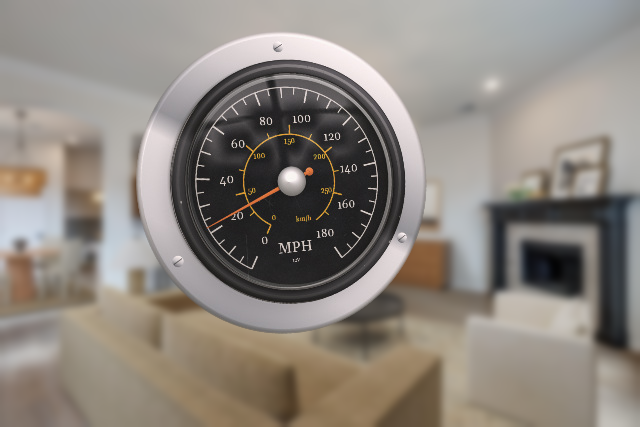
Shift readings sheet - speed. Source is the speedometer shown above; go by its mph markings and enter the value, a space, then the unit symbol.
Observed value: 22.5 mph
